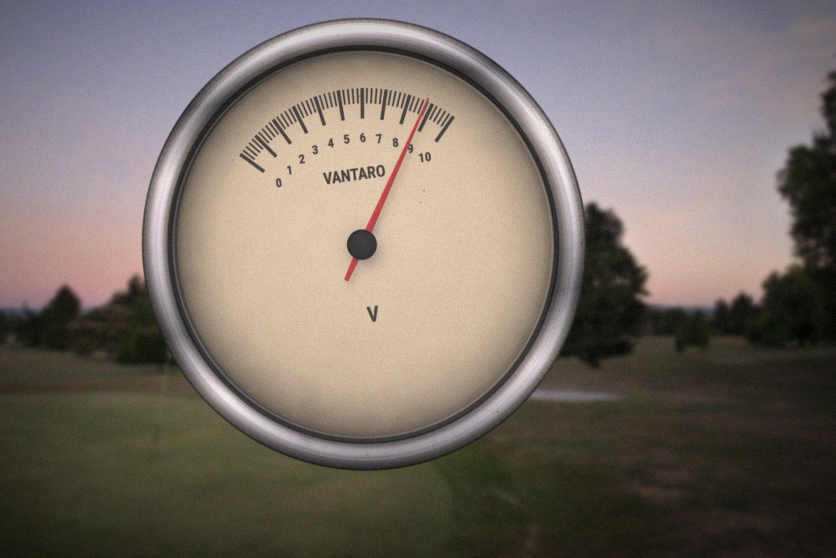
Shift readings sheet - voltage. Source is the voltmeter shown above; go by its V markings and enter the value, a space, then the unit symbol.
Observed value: 8.8 V
